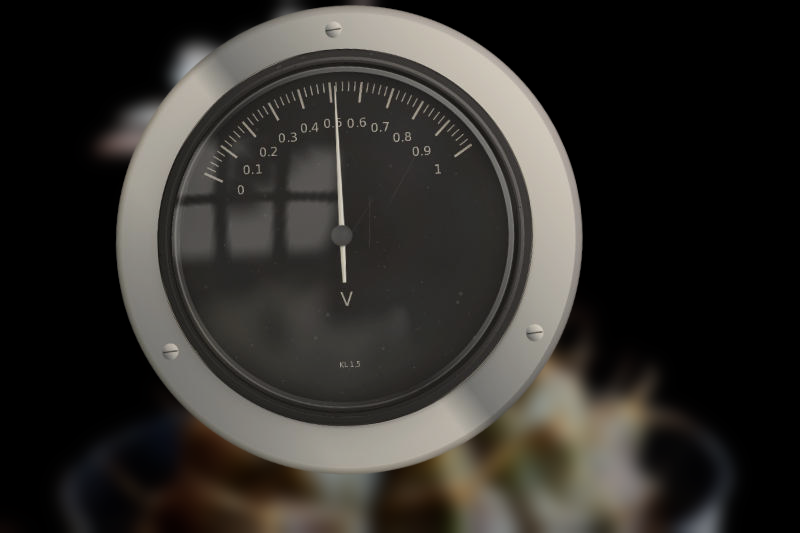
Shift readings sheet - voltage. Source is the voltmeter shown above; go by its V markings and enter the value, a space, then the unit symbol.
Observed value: 0.52 V
